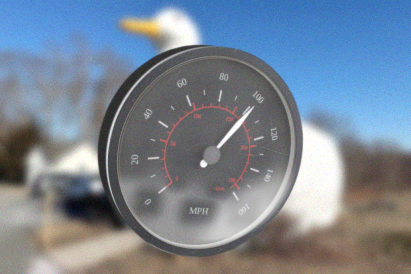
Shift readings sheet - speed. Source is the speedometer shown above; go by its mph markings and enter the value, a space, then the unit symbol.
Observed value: 100 mph
